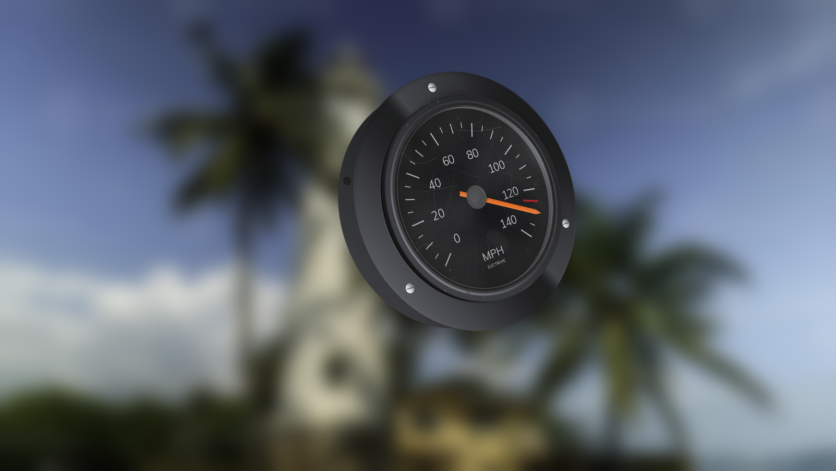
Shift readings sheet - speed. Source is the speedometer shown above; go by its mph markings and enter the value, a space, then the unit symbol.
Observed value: 130 mph
